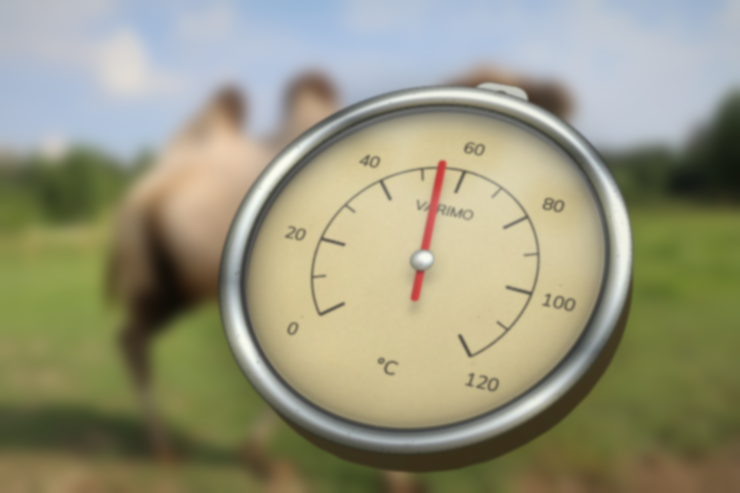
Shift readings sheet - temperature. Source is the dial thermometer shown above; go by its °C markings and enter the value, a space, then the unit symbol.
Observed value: 55 °C
